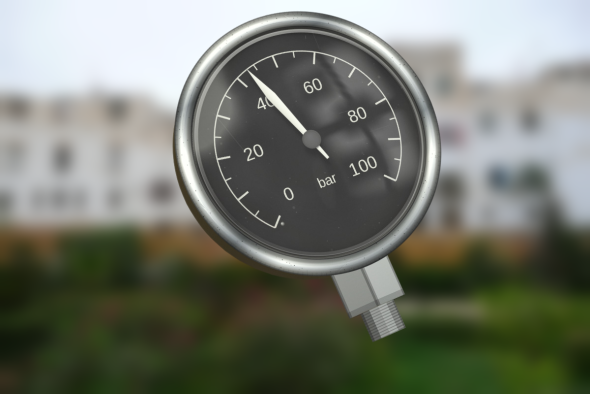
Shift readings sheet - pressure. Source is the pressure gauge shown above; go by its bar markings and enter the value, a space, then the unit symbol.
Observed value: 42.5 bar
